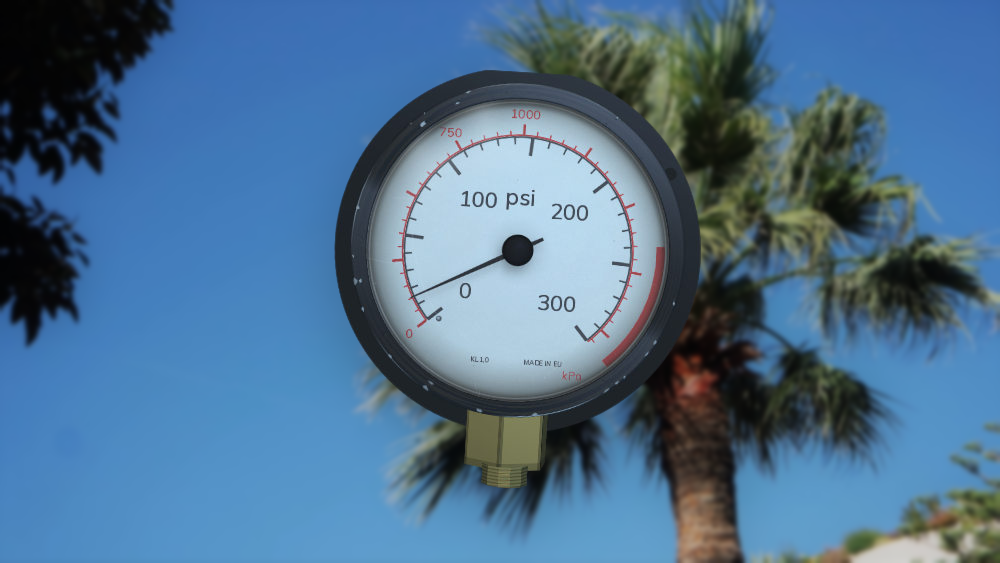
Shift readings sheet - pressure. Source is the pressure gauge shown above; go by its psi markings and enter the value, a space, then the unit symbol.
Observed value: 15 psi
